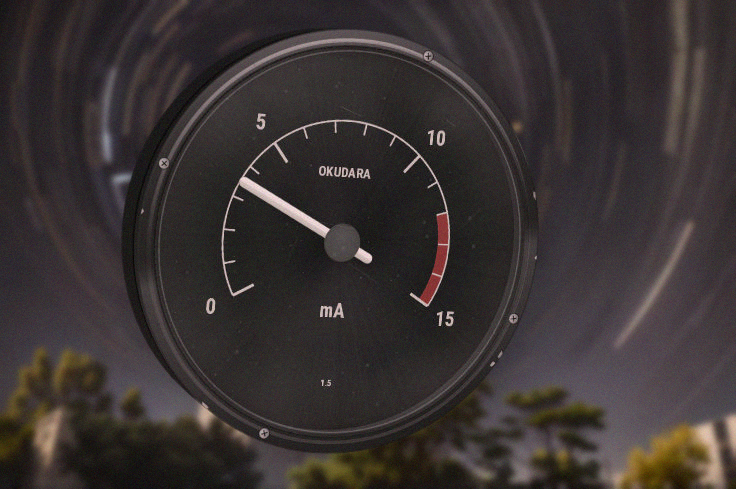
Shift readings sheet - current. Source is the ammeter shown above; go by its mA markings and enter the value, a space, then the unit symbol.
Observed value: 3.5 mA
